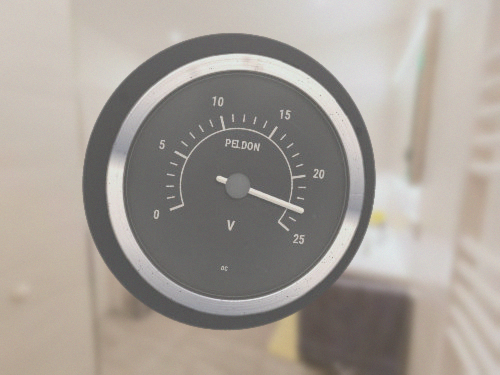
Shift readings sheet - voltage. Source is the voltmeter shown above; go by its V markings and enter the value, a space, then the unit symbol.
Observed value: 23 V
